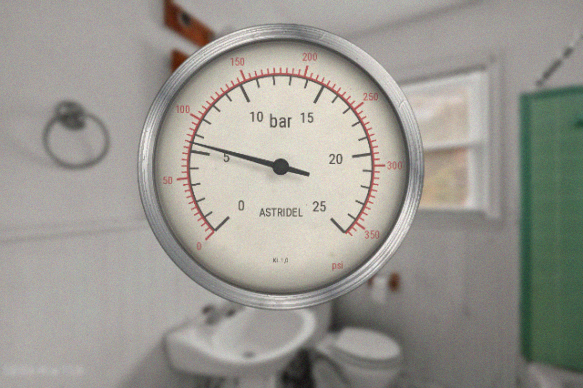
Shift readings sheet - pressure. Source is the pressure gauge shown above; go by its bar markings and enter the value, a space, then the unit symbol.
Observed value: 5.5 bar
